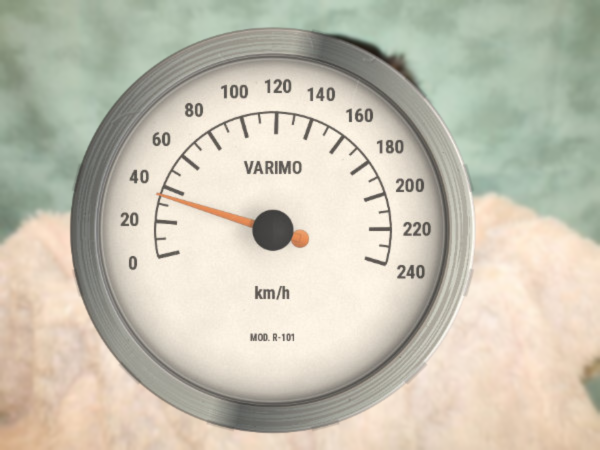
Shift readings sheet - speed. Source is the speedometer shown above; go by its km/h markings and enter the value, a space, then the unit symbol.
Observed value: 35 km/h
